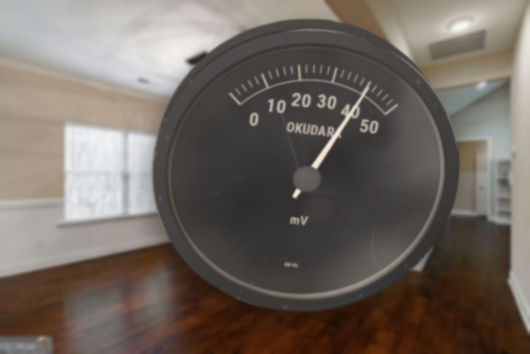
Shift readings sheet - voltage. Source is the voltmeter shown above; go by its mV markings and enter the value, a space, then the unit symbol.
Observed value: 40 mV
